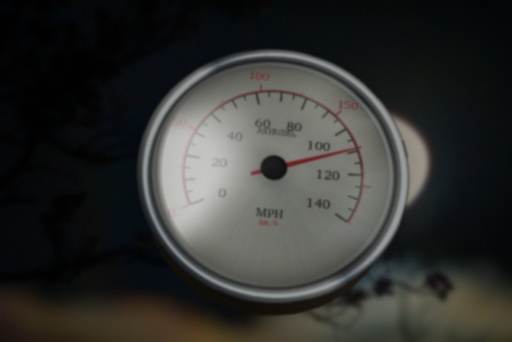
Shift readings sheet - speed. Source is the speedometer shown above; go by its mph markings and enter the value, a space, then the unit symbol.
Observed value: 110 mph
